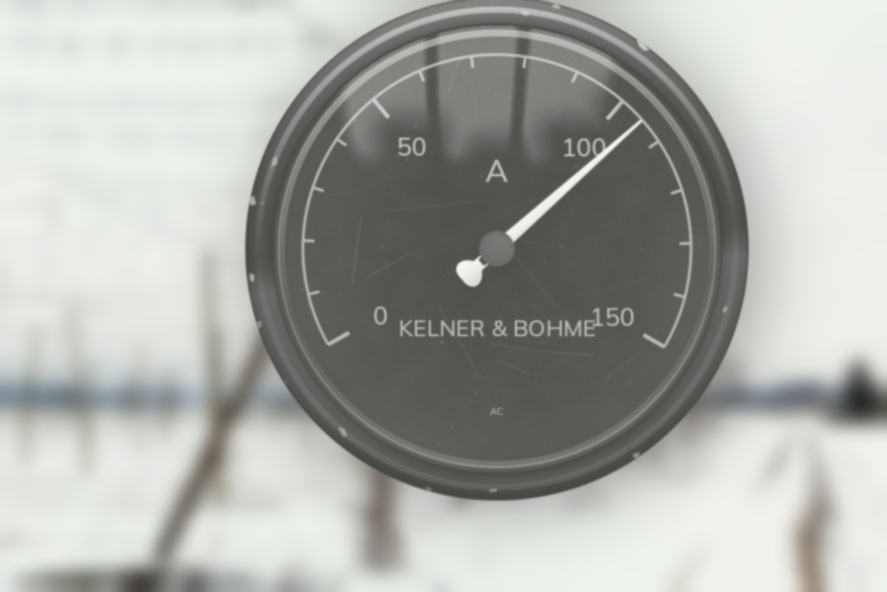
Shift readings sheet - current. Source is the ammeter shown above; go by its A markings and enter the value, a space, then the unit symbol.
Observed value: 105 A
